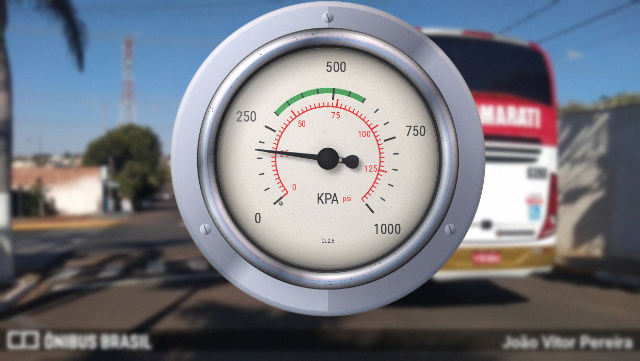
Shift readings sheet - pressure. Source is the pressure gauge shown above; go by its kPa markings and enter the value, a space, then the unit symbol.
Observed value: 175 kPa
